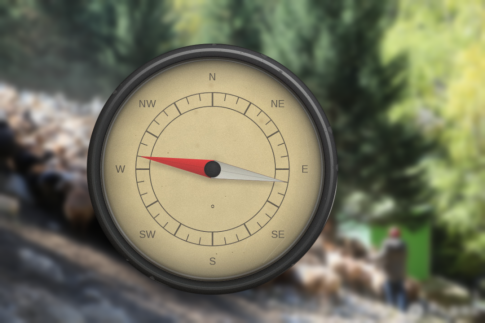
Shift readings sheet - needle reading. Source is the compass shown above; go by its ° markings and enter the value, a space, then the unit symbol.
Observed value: 280 °
